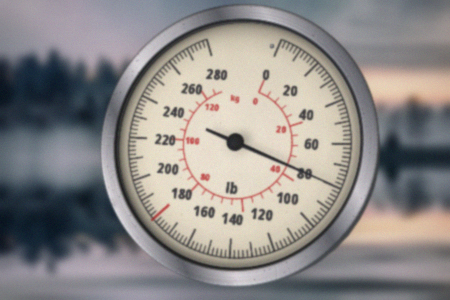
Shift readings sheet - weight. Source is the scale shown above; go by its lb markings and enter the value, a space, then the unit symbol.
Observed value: 80 lb
